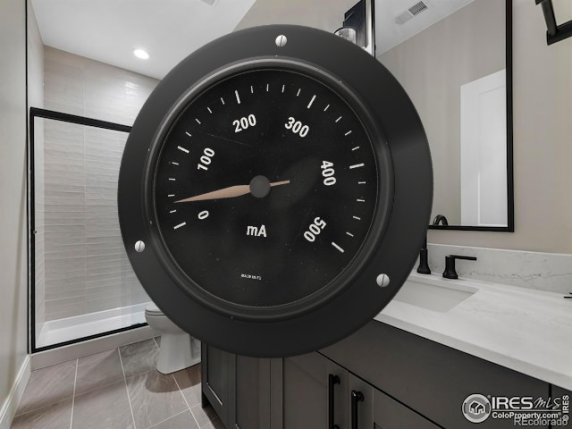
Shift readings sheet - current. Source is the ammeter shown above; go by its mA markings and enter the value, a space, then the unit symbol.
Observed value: 30 mA
